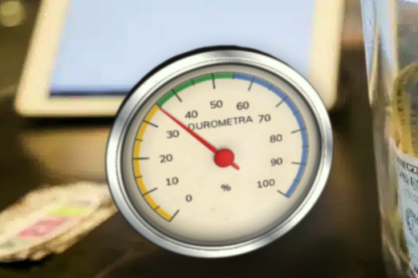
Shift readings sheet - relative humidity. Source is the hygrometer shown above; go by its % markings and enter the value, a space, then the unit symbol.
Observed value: 35 %
